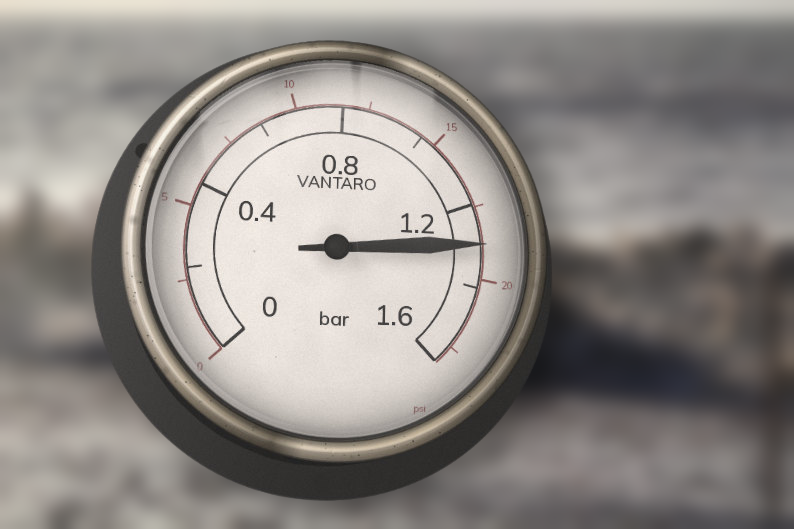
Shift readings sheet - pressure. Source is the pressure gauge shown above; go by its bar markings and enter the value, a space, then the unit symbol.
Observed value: 1.3 bar
